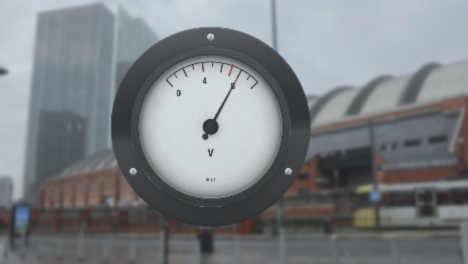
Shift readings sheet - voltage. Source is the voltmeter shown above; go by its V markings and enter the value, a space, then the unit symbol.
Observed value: 8 V
